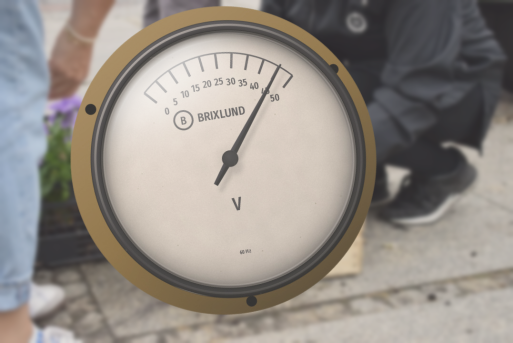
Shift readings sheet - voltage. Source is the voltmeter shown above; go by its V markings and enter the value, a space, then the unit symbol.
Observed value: 45 V
